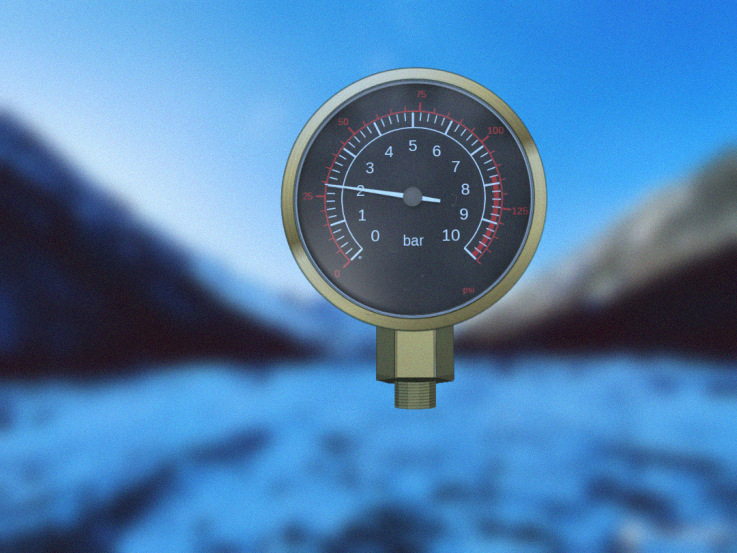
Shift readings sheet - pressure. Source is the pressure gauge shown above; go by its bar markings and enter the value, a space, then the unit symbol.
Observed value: 2 bar
